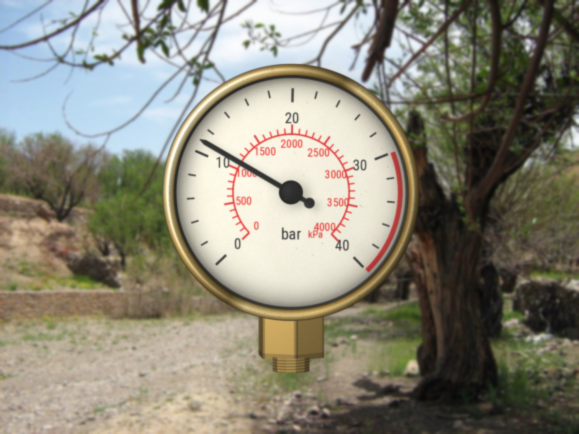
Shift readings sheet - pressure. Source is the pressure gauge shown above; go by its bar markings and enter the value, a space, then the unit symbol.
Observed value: 11 bar
